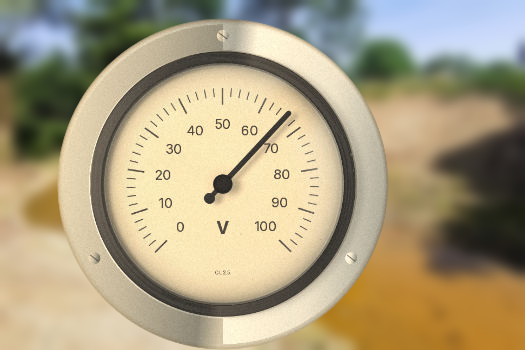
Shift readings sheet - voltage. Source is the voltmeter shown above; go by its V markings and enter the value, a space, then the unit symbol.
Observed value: 66 V
